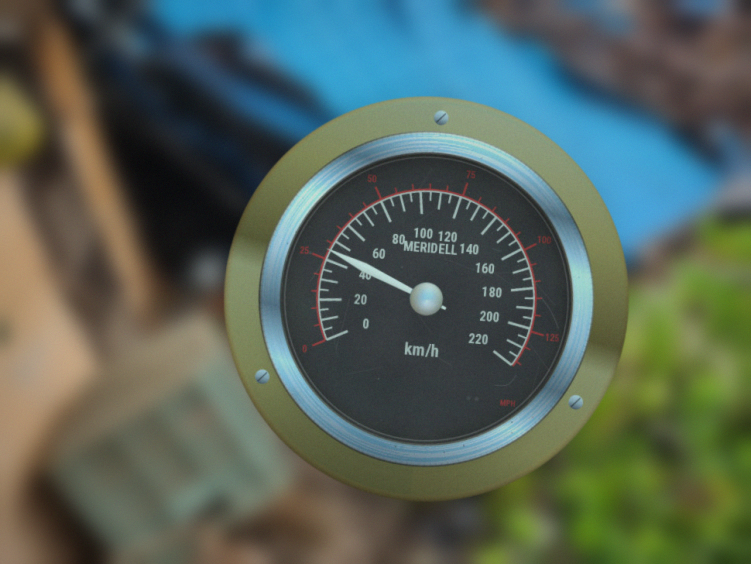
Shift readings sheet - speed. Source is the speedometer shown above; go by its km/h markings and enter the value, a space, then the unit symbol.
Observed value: 45 km/h
